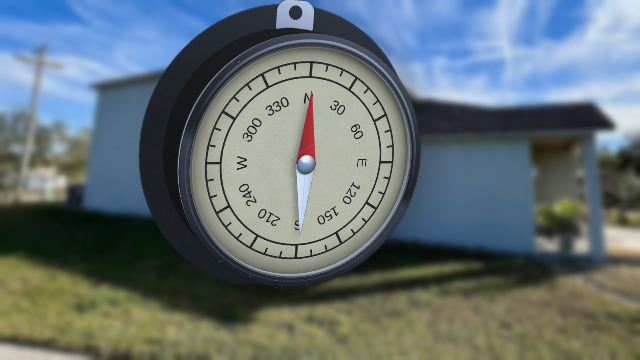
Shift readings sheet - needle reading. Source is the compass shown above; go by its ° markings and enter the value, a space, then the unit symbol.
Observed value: 0 °
